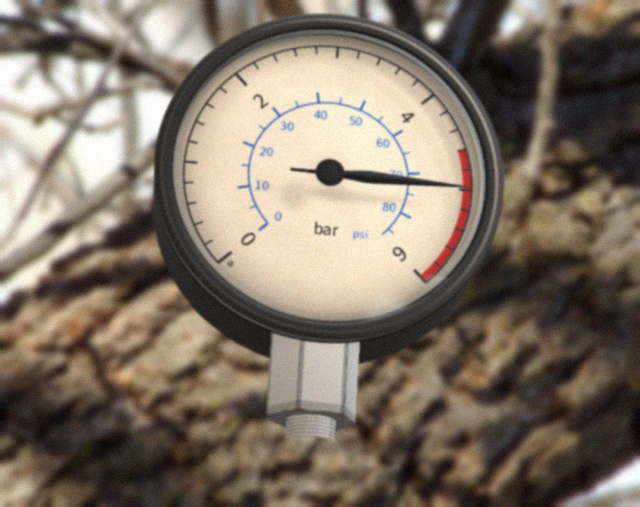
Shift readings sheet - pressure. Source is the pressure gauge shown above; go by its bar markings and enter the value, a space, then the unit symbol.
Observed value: 5 bar
